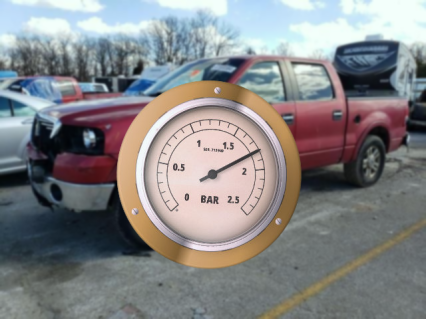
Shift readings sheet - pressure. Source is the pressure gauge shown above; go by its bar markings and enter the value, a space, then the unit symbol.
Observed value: 1.8 bar
